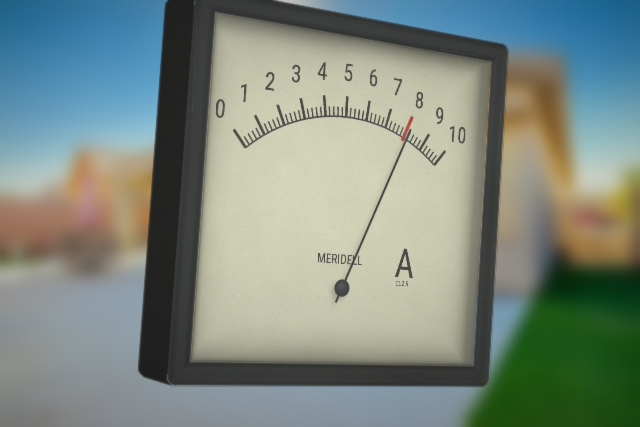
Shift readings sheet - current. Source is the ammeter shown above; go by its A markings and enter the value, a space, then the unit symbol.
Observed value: 8 A
